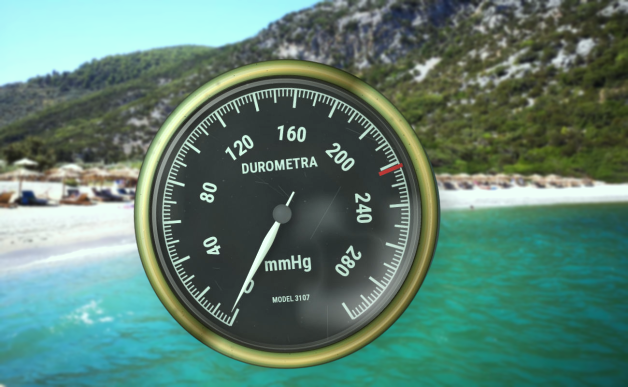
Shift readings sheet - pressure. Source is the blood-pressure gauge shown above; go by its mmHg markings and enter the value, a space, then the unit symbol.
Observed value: 2 mmHg
